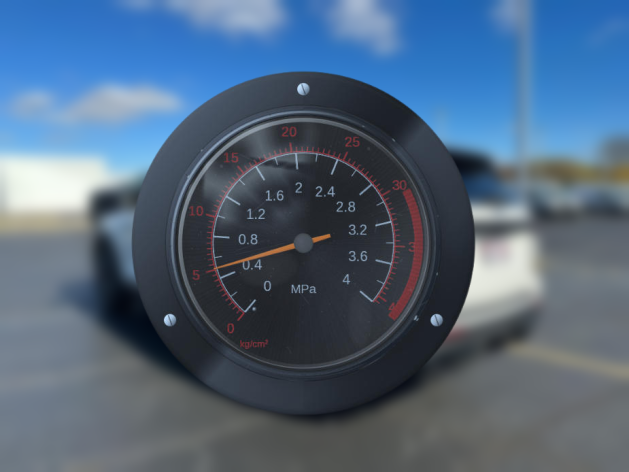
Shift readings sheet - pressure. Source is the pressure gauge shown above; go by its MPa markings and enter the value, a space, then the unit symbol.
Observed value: 0.5 MPa
